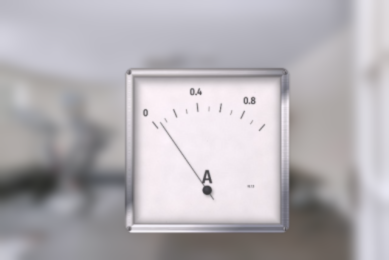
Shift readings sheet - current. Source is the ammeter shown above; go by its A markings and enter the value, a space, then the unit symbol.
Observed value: 0.05 A
